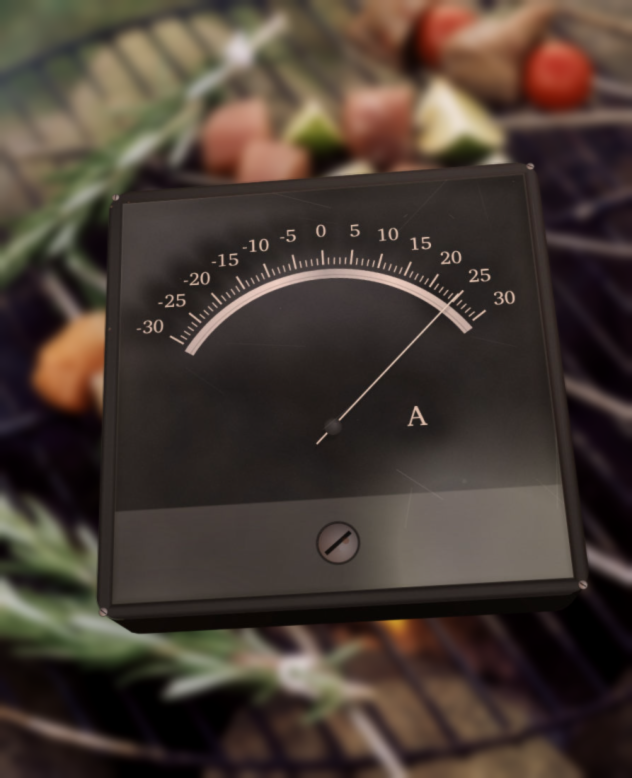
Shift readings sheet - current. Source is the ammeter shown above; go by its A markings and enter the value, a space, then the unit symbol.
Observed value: 25 A
